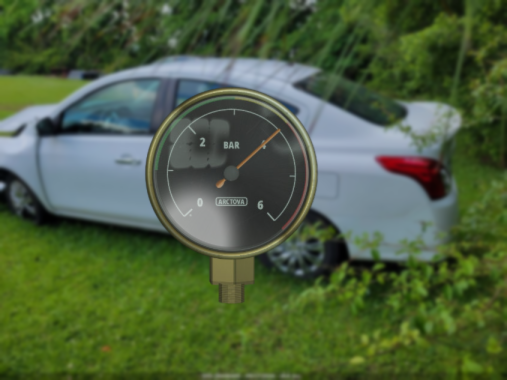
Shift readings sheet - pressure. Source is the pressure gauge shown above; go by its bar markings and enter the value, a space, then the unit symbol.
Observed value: 4 bar
